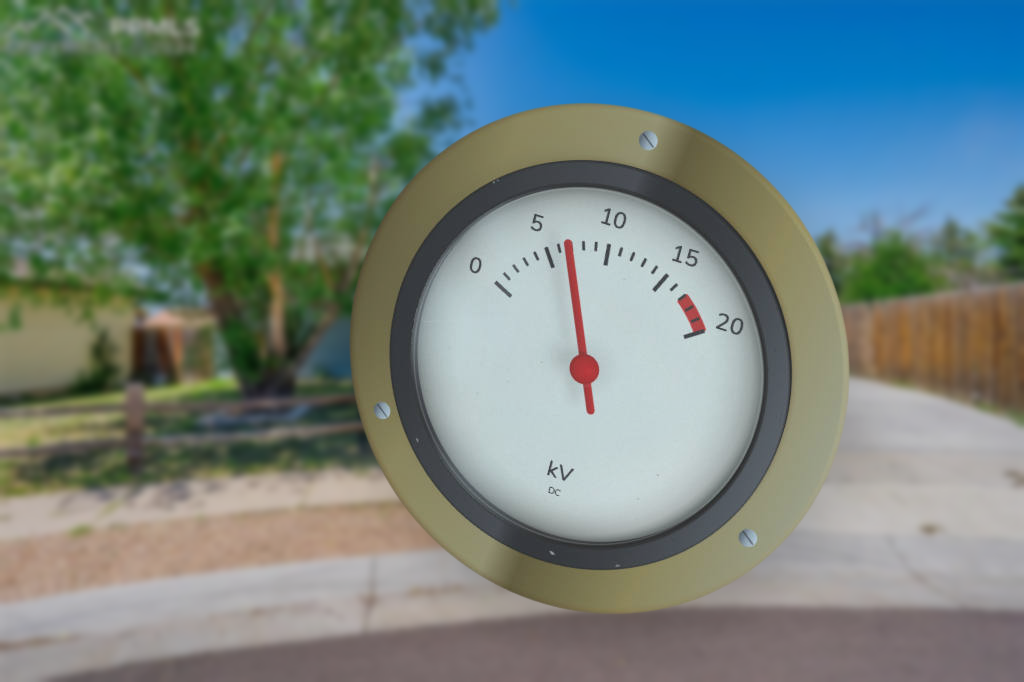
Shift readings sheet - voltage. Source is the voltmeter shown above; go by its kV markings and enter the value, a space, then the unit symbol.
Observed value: 7 kV
